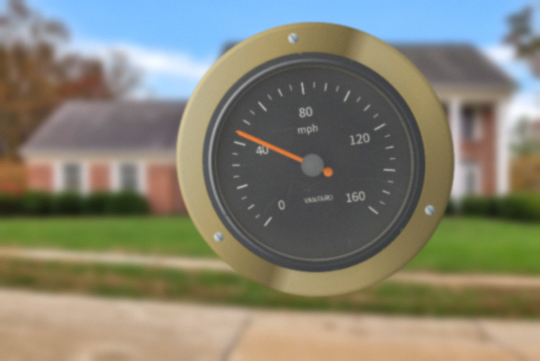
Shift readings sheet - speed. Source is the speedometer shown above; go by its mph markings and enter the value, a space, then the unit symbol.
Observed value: 45 mph
